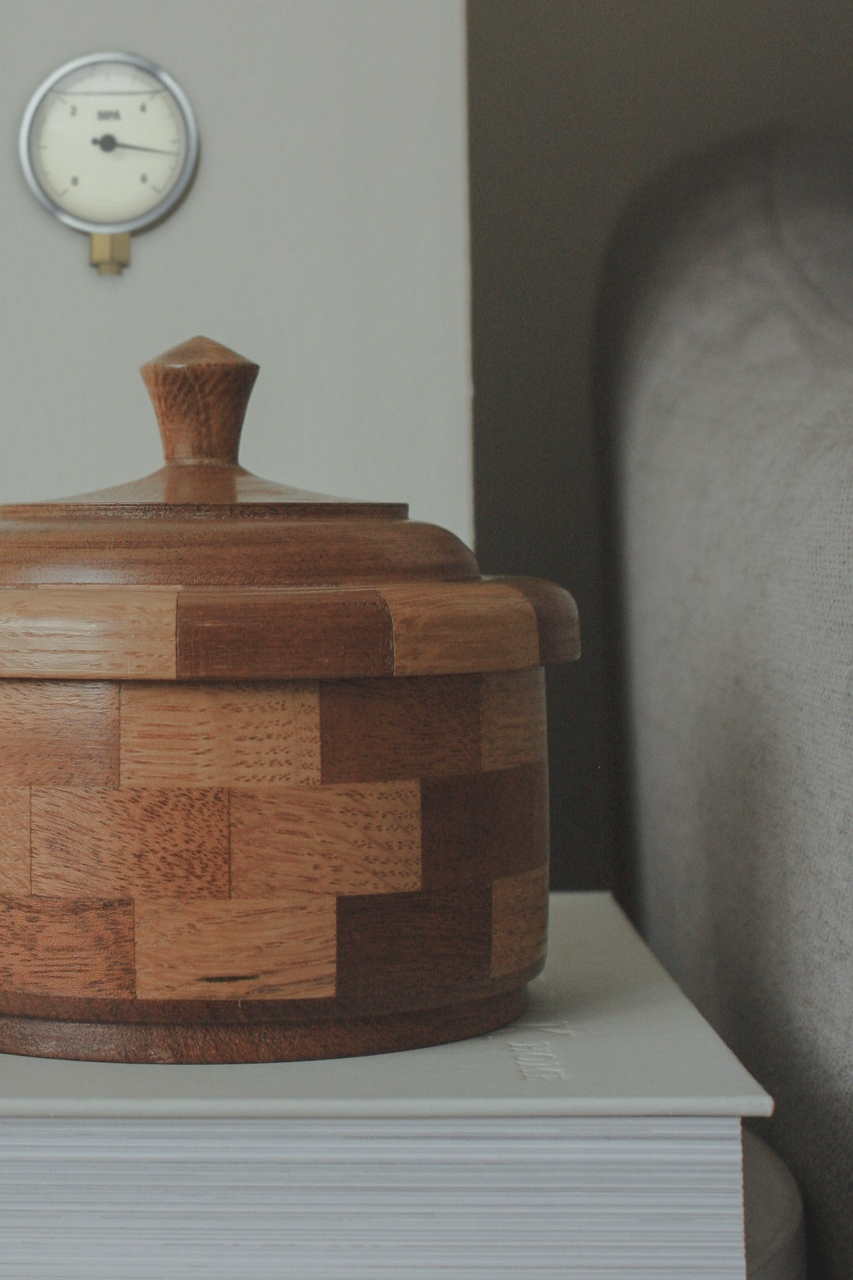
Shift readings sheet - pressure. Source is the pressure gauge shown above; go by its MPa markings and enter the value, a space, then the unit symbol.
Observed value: 5.25 MPa
